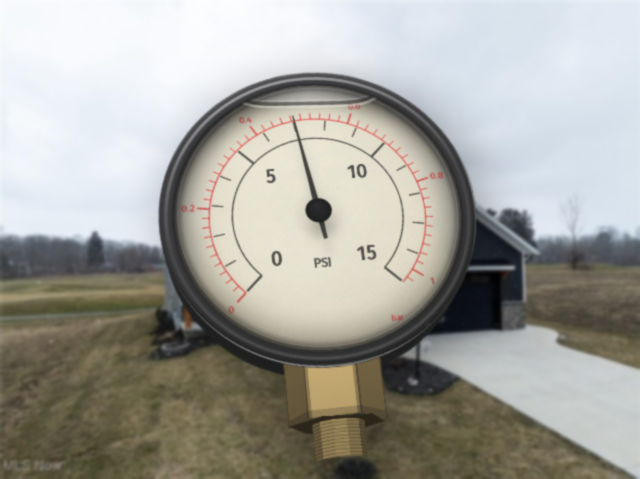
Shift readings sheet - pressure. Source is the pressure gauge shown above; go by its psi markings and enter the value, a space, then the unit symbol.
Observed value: 7 psi
